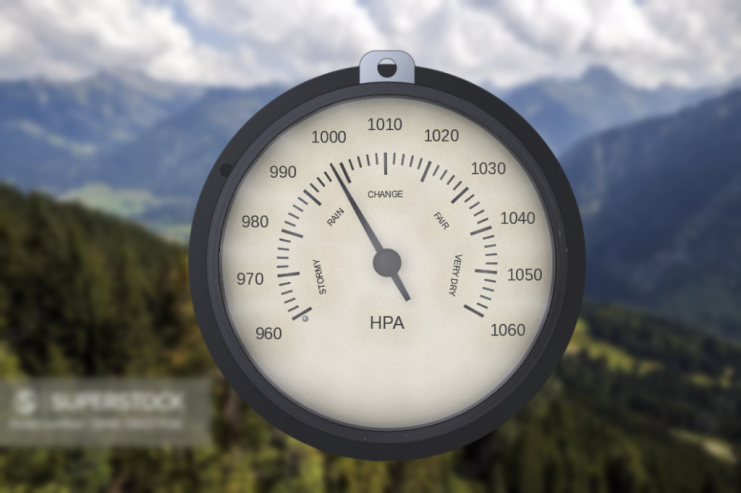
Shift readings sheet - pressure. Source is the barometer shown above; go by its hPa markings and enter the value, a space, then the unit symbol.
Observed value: 998 hPa
